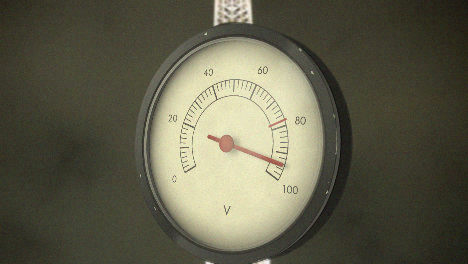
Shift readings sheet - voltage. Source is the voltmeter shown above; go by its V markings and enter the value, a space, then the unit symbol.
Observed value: 94 V
